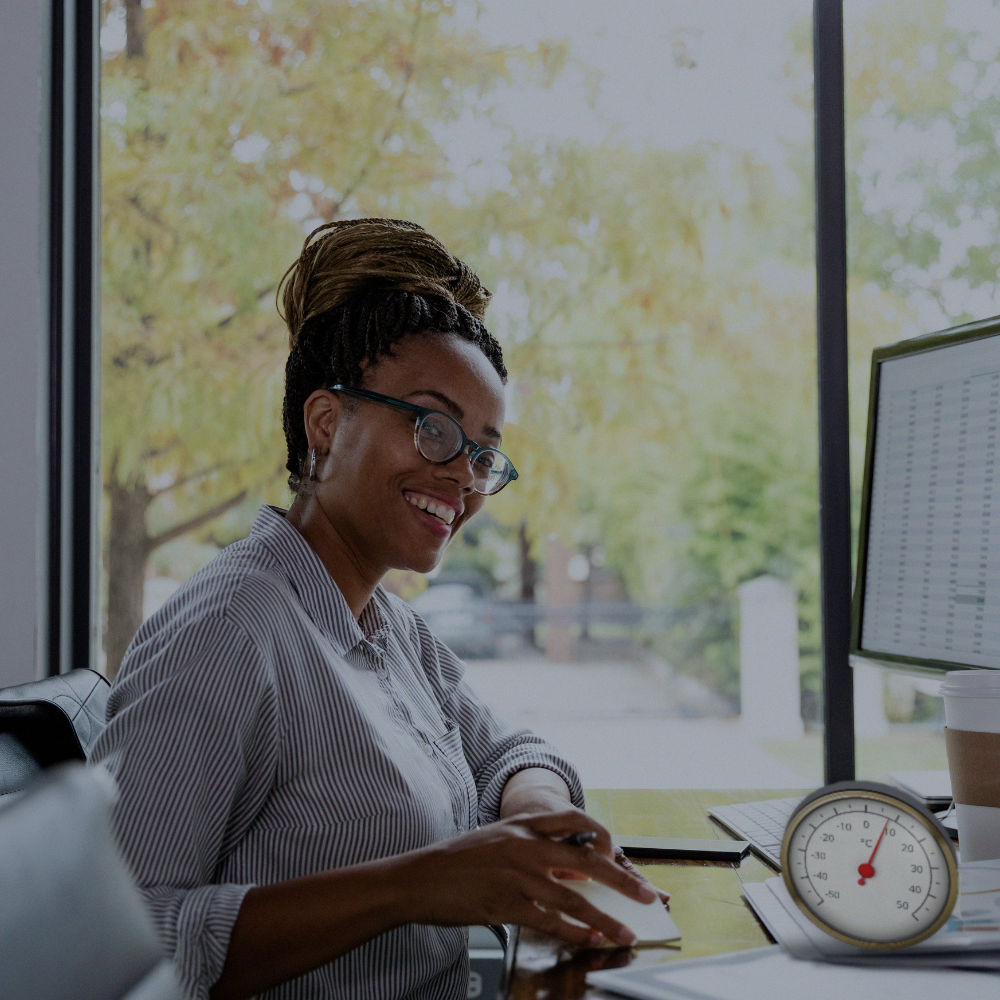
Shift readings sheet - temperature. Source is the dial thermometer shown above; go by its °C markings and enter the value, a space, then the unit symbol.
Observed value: 7.5 °C
